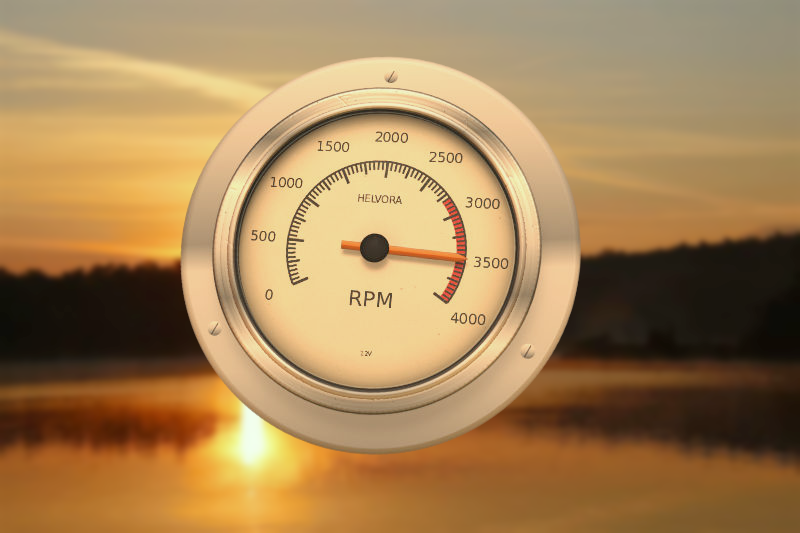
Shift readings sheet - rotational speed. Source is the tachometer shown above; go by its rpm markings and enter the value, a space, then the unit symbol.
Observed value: 3500 rpm
